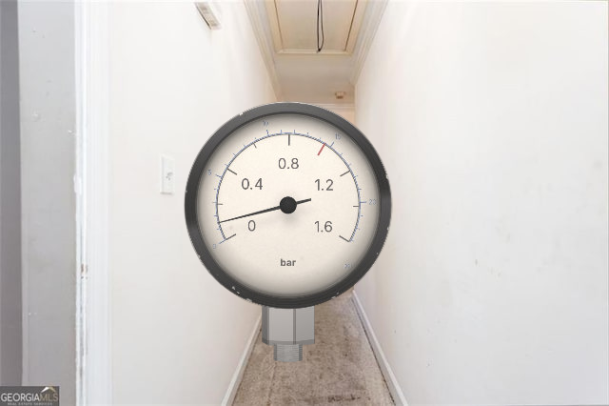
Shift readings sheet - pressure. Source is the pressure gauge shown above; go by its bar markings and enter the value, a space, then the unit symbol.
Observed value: 0.1 bar
